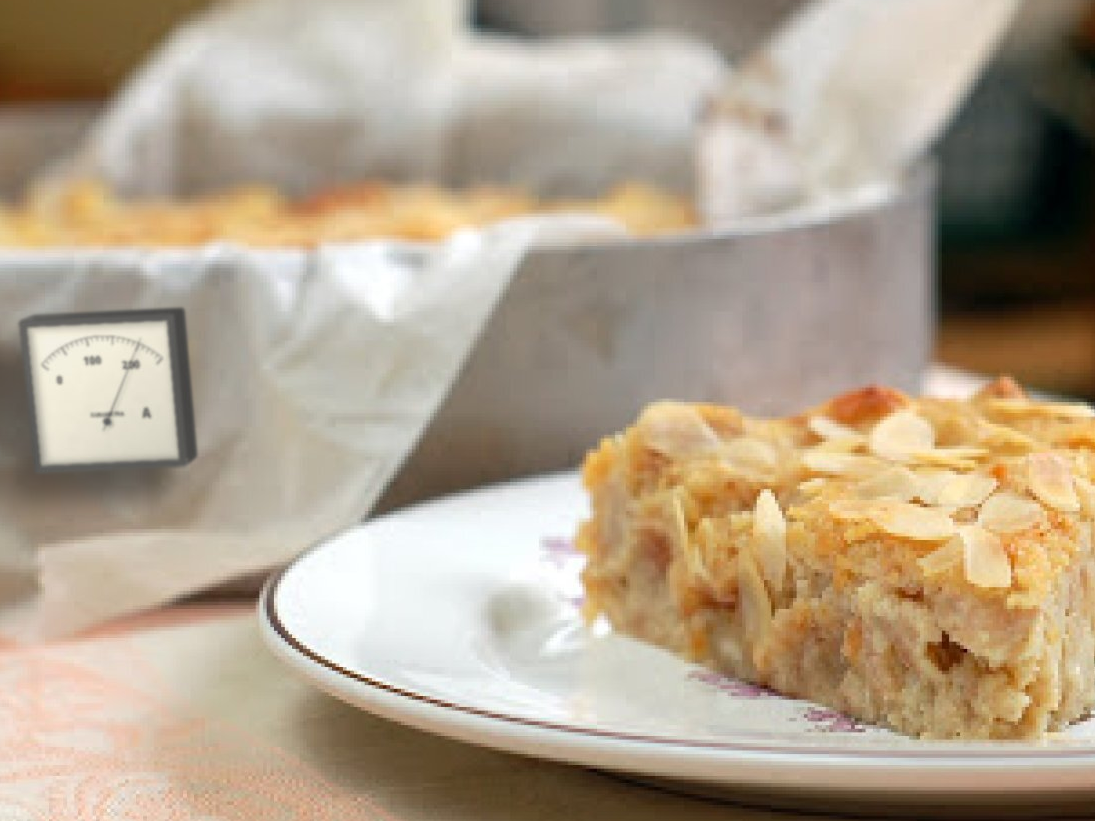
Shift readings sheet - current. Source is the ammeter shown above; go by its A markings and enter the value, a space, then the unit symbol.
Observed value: 200 A
